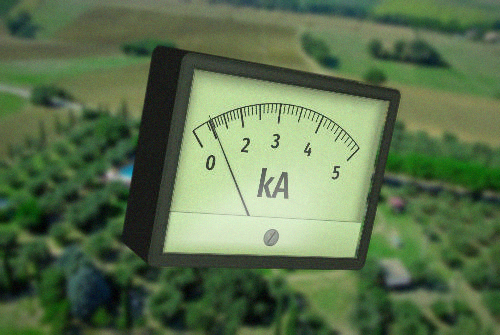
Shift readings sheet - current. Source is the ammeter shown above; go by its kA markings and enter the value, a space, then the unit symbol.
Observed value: 1 kA
